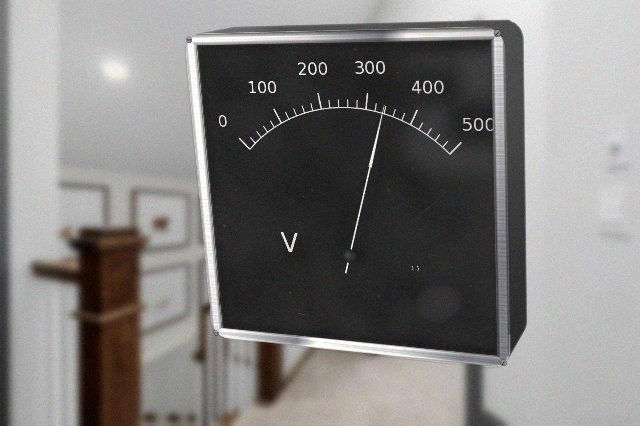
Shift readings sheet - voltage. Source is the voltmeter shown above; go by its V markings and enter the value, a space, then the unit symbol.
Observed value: 340 V
